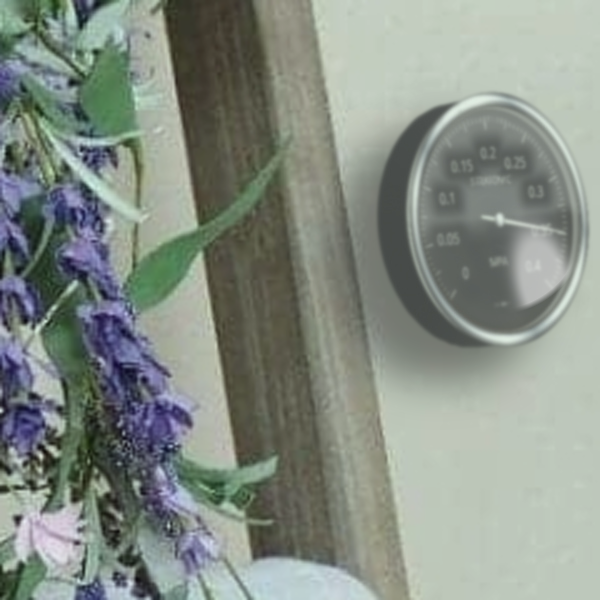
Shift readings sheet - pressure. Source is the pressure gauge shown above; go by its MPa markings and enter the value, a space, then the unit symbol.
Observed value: 0.35 MPa
